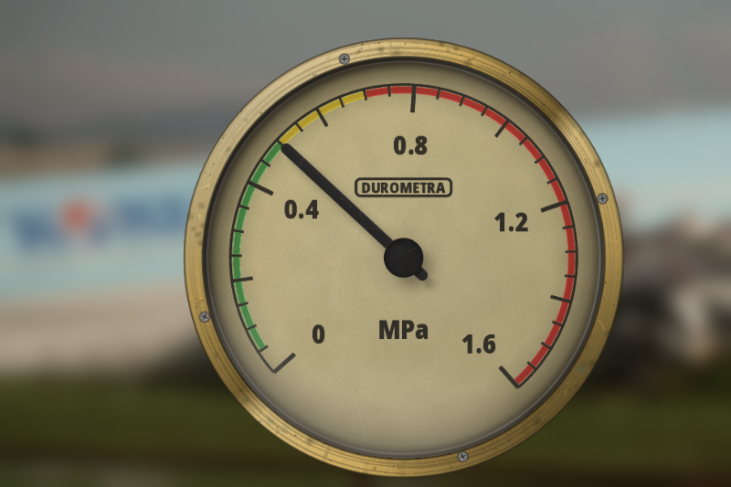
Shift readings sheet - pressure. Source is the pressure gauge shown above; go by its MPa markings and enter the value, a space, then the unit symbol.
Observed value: 0.5 MPa
